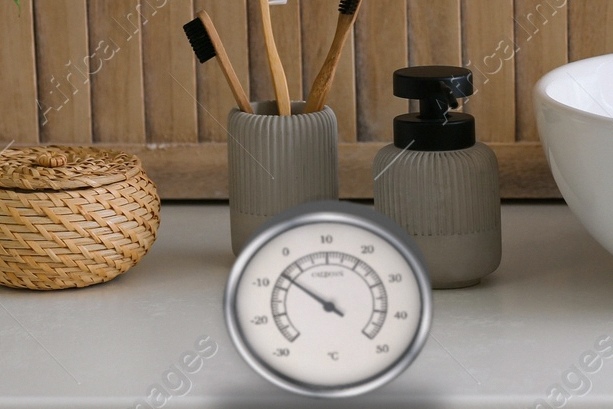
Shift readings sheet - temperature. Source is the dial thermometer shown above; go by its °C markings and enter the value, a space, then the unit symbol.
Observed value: -5 °C
